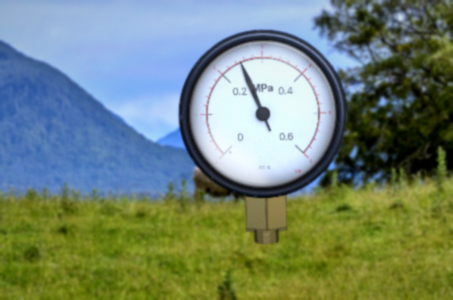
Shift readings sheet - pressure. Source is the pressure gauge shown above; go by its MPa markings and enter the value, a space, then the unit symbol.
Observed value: 0.25 MPa
